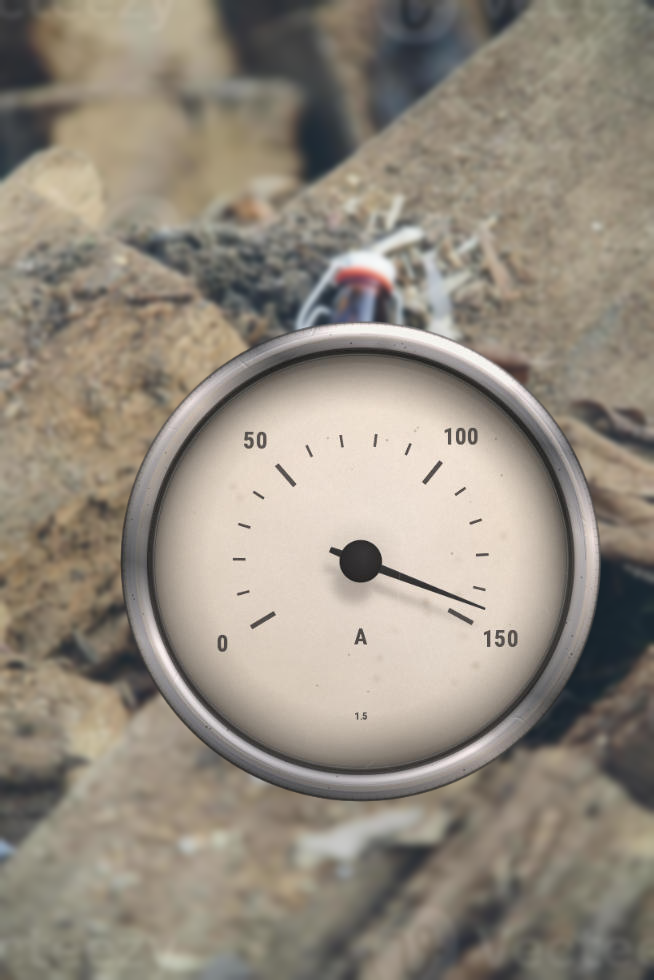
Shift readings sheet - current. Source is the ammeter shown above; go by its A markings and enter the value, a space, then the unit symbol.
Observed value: 145 A
